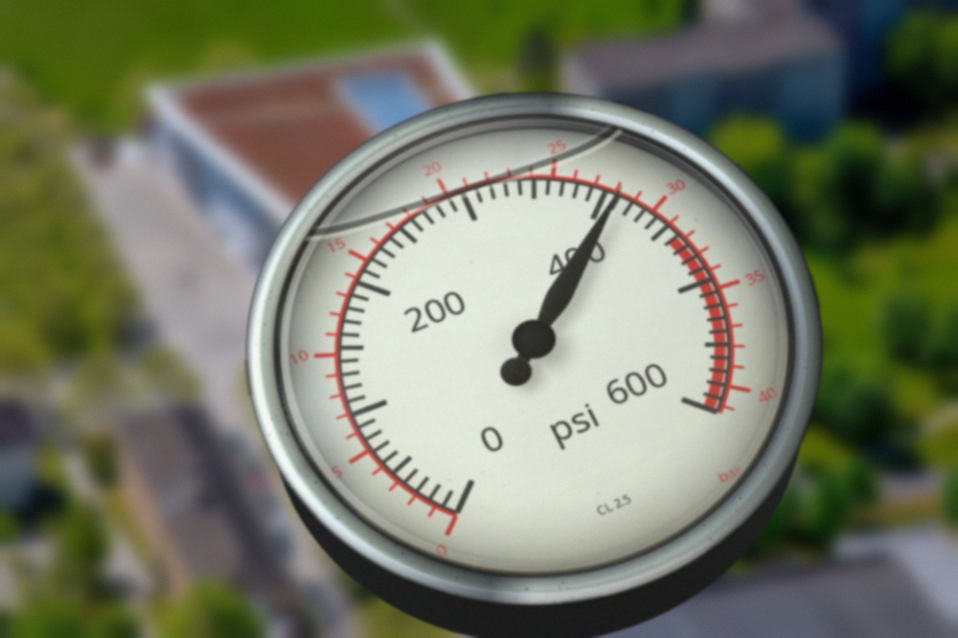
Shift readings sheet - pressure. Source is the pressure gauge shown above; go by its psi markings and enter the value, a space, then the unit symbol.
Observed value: 410 psi
